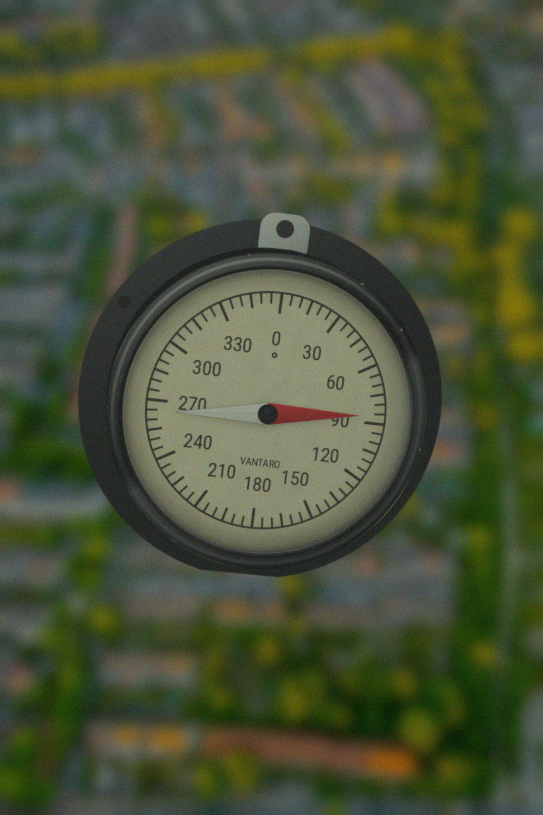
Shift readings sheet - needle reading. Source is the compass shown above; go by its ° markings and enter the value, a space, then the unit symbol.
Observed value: 85 °
